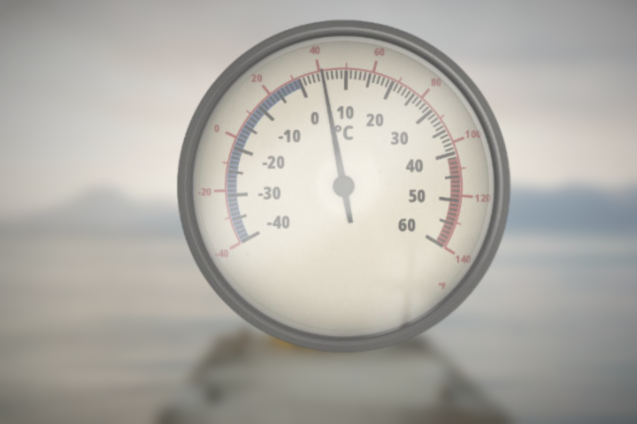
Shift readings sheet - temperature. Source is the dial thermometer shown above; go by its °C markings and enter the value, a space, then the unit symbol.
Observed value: 5 °C
